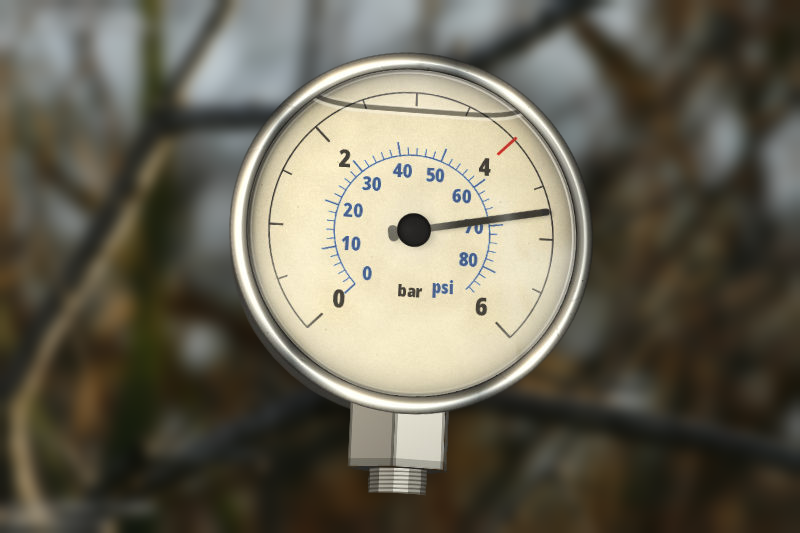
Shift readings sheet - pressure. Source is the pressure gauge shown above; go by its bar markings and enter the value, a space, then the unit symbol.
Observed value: 4.75 bar
